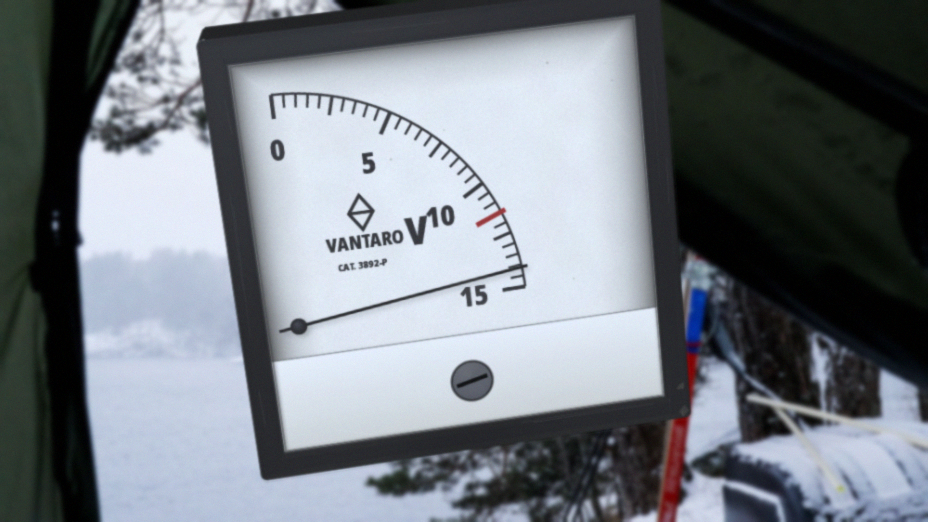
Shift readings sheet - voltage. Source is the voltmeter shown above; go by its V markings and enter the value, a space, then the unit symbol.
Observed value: 14 V
